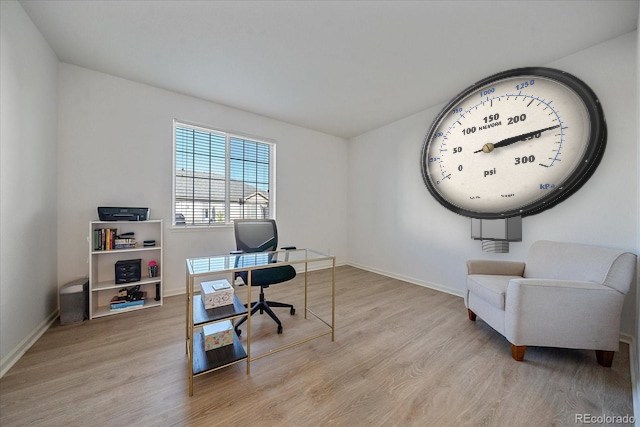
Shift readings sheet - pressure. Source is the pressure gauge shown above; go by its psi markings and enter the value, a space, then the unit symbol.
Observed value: 250 psi
